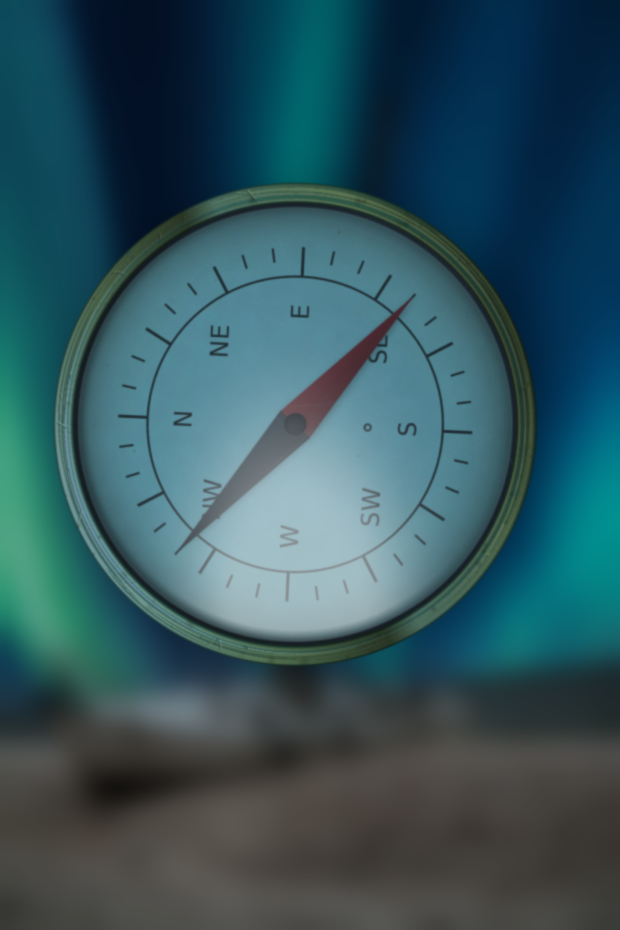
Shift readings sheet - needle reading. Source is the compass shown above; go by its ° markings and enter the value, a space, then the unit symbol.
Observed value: 130 °
